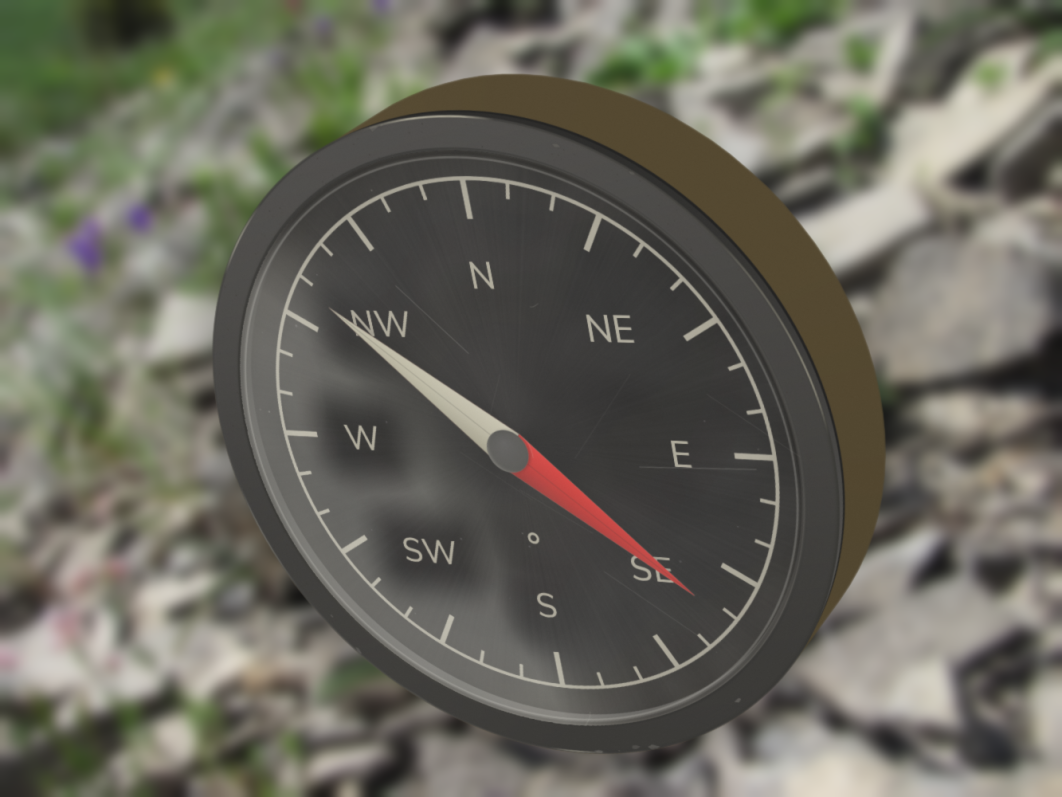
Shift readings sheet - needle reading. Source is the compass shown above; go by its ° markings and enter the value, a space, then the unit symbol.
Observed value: 130 °
